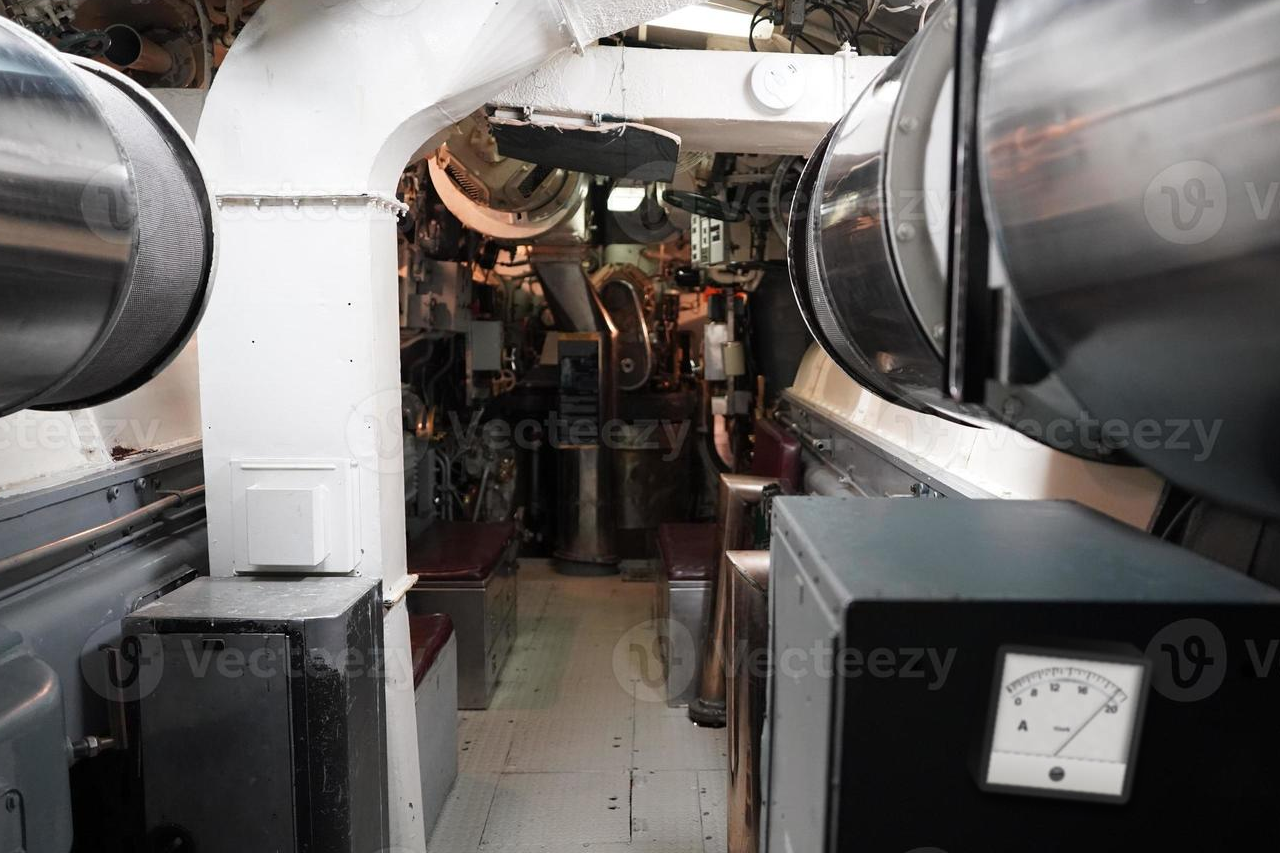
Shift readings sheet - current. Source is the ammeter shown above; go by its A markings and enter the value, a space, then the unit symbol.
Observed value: 19 A
